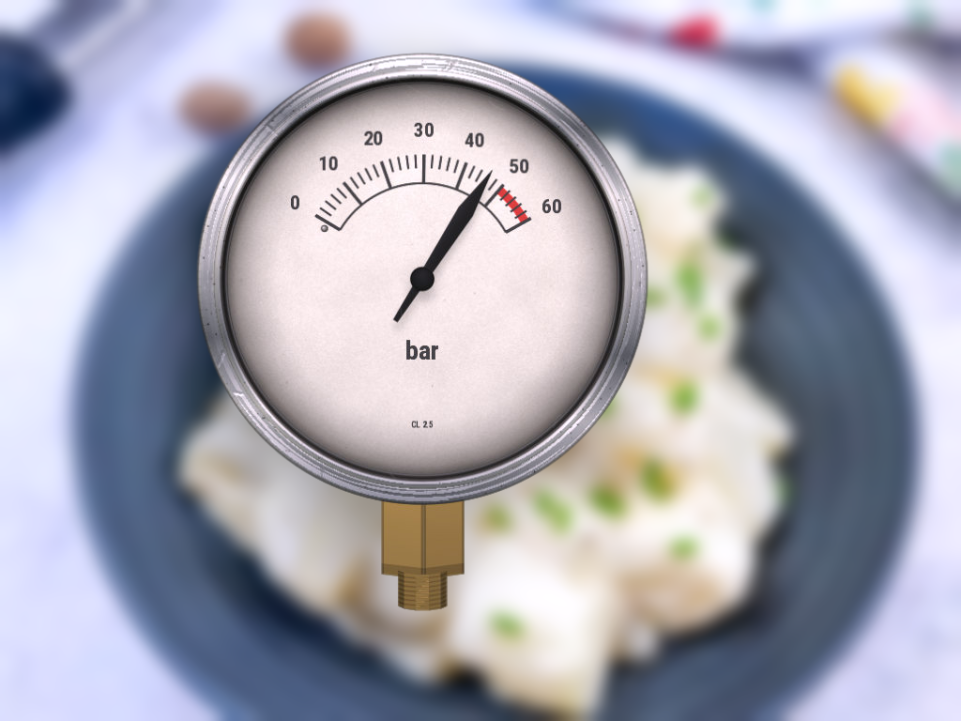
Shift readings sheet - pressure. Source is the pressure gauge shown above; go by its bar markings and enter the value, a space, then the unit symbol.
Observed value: 46 bar
